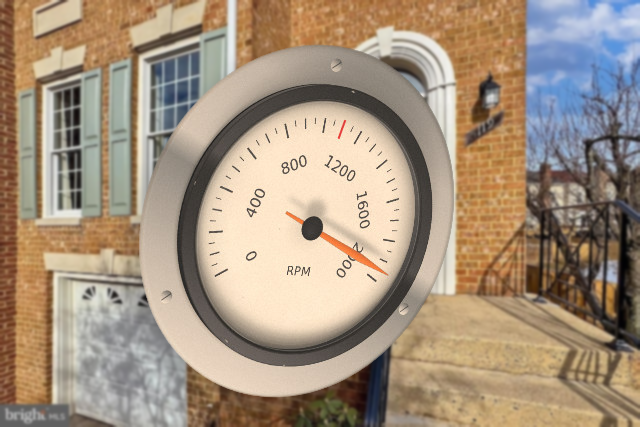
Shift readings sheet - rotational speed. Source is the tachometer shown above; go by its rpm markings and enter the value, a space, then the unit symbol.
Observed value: 1950 rpm
